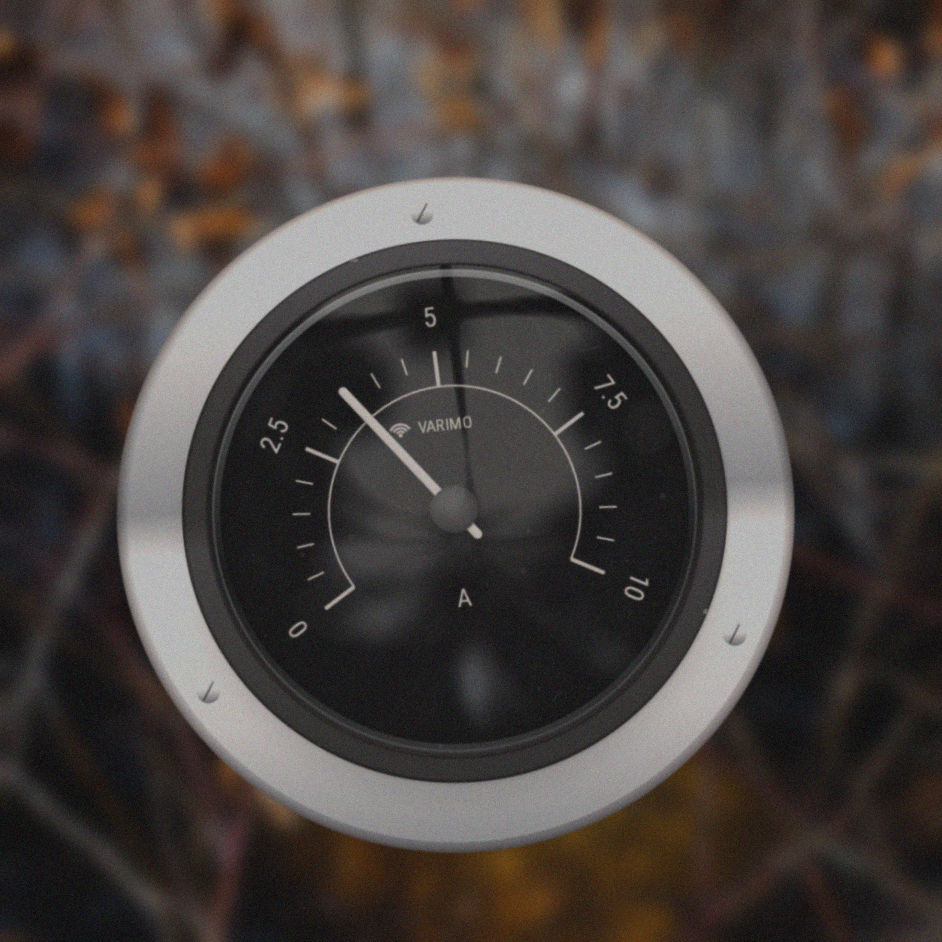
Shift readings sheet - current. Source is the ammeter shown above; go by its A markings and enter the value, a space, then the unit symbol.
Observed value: 3.5 A
